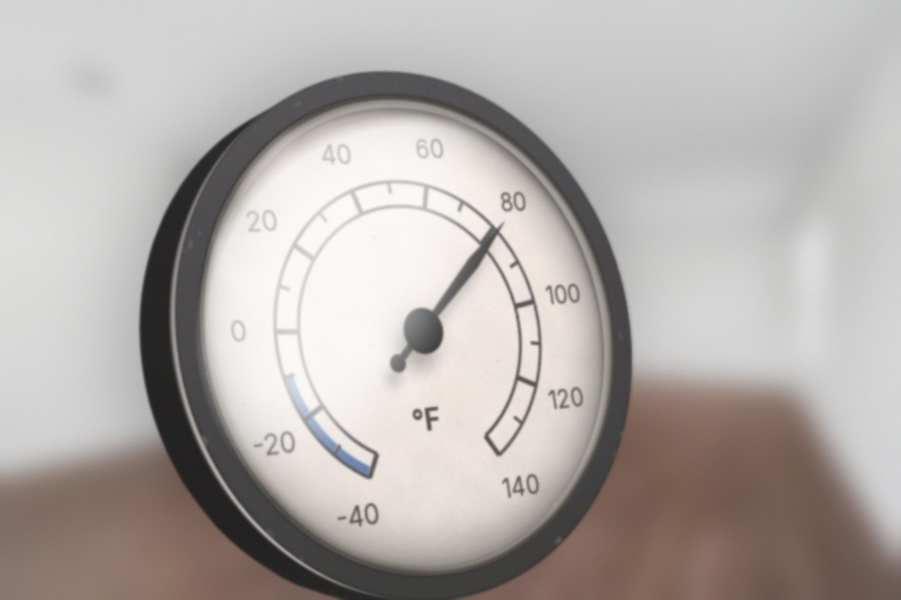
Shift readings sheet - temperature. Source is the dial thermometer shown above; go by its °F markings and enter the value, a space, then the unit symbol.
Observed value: 80 °F
